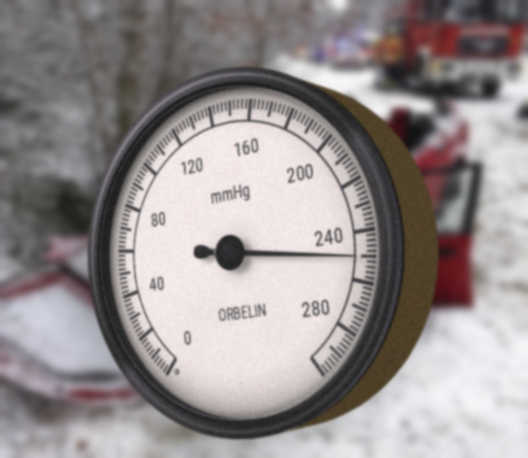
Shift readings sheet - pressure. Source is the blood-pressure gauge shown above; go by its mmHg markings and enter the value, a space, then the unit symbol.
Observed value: 250 mmHg
